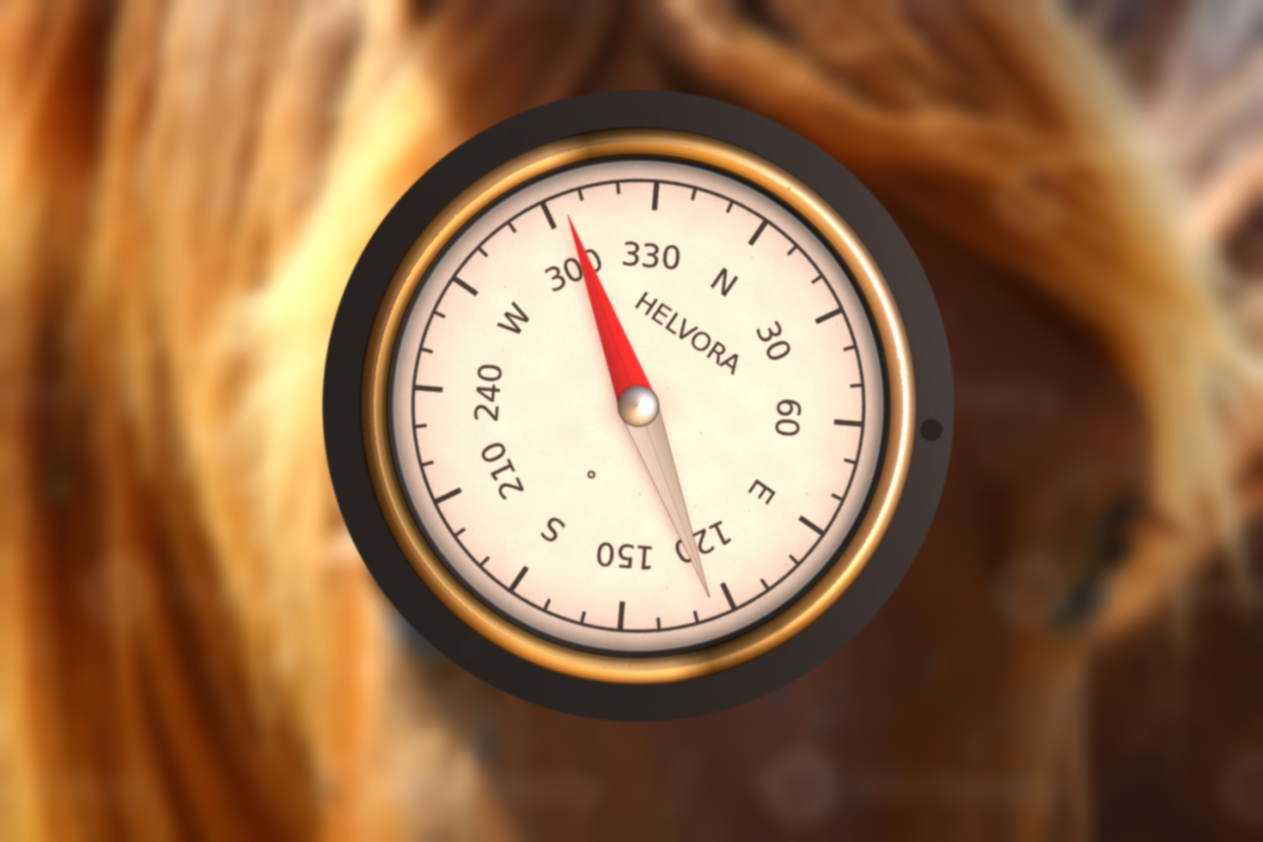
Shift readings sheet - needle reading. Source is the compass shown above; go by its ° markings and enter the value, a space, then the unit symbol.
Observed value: 305 °
